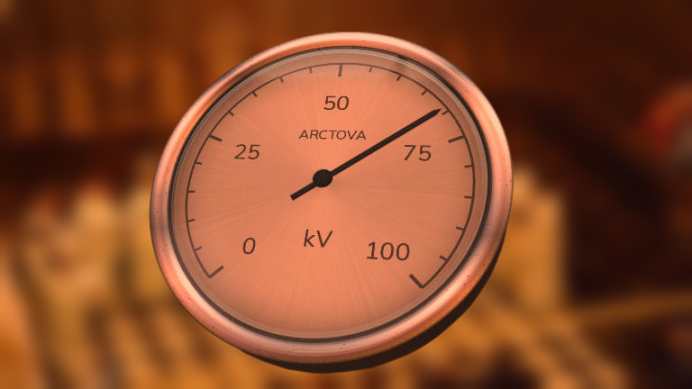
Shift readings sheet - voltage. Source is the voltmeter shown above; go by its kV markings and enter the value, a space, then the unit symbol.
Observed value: 70 kV
